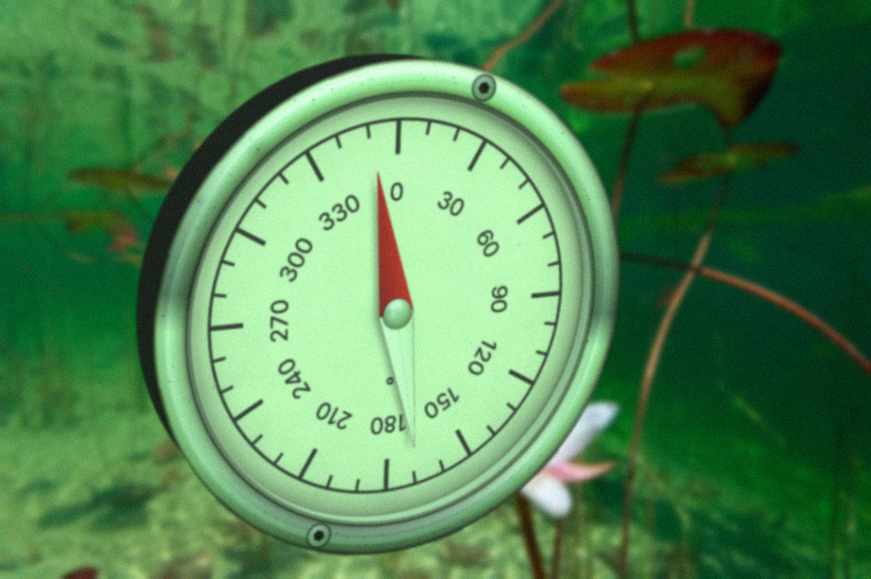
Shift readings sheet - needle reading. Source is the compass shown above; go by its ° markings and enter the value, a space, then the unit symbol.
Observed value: 350 °
